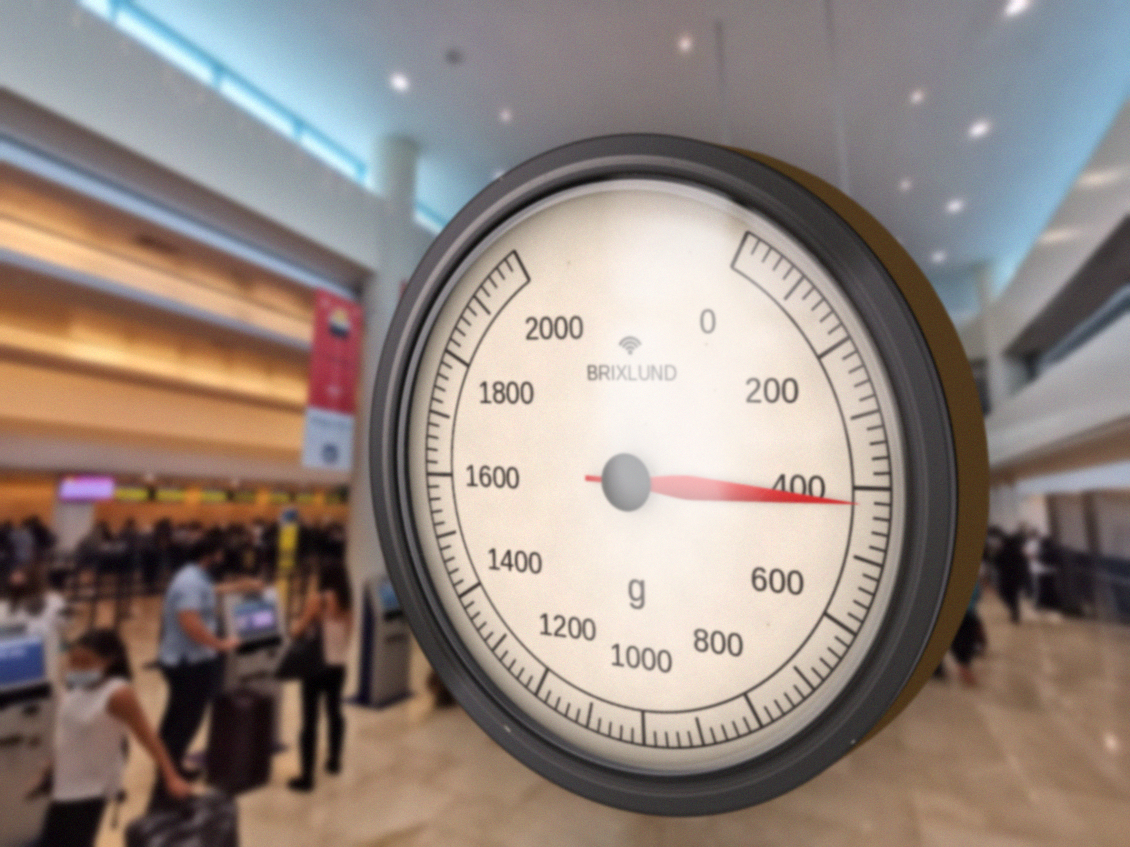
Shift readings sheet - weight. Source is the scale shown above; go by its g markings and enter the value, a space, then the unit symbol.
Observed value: 420 g
